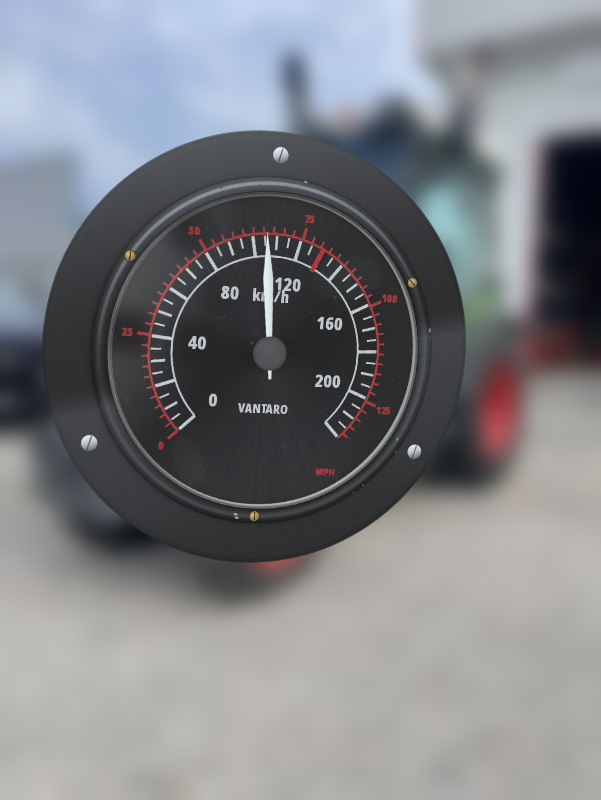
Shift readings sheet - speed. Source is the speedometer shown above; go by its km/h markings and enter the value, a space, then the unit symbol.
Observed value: 105 km/h
